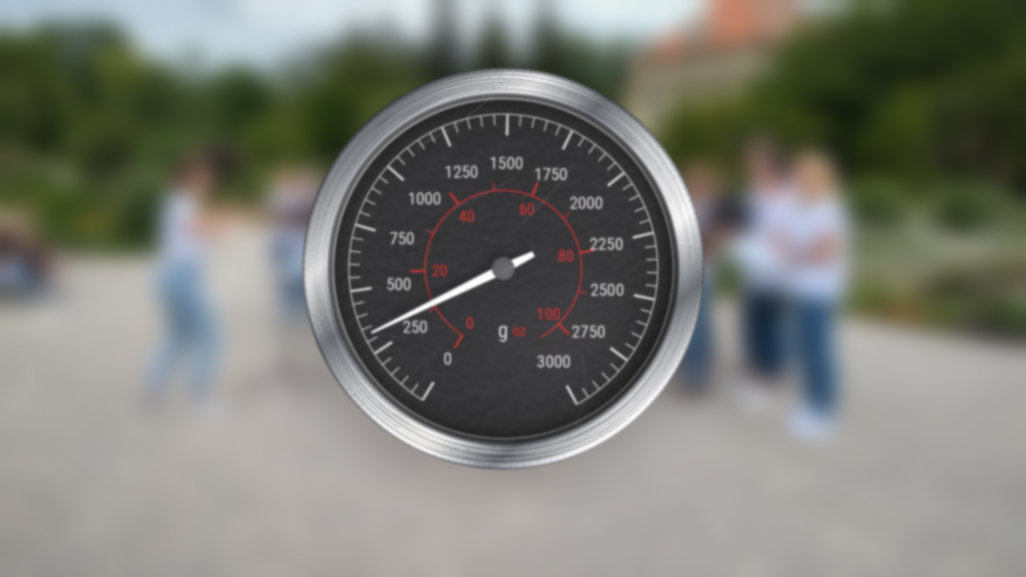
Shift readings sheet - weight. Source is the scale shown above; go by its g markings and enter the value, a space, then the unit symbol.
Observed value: 325 g
